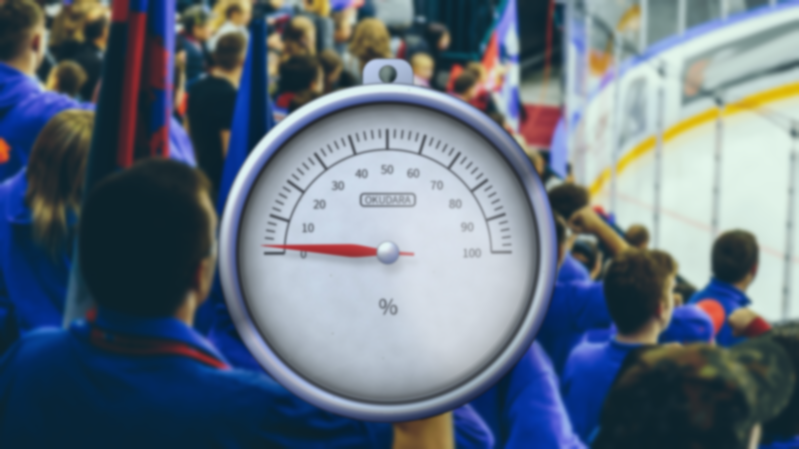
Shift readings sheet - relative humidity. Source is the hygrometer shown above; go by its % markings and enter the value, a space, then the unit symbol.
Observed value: 2 %
